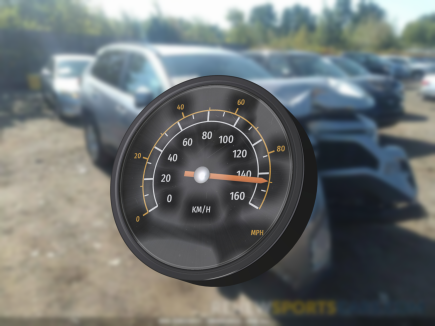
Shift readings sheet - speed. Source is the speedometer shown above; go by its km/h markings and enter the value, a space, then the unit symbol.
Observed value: 145 km/h
